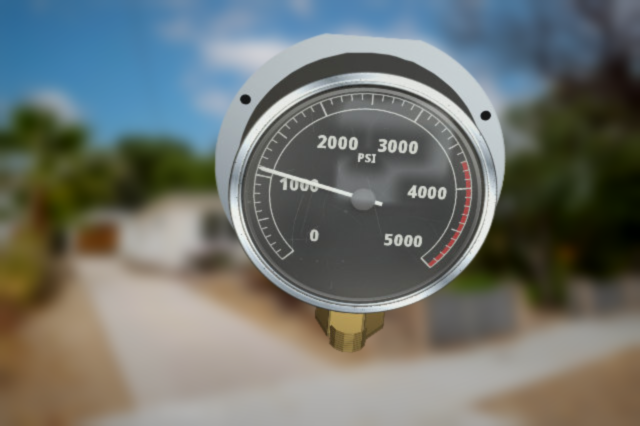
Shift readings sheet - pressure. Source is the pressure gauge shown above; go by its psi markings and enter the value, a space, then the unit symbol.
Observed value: 1100 psi
